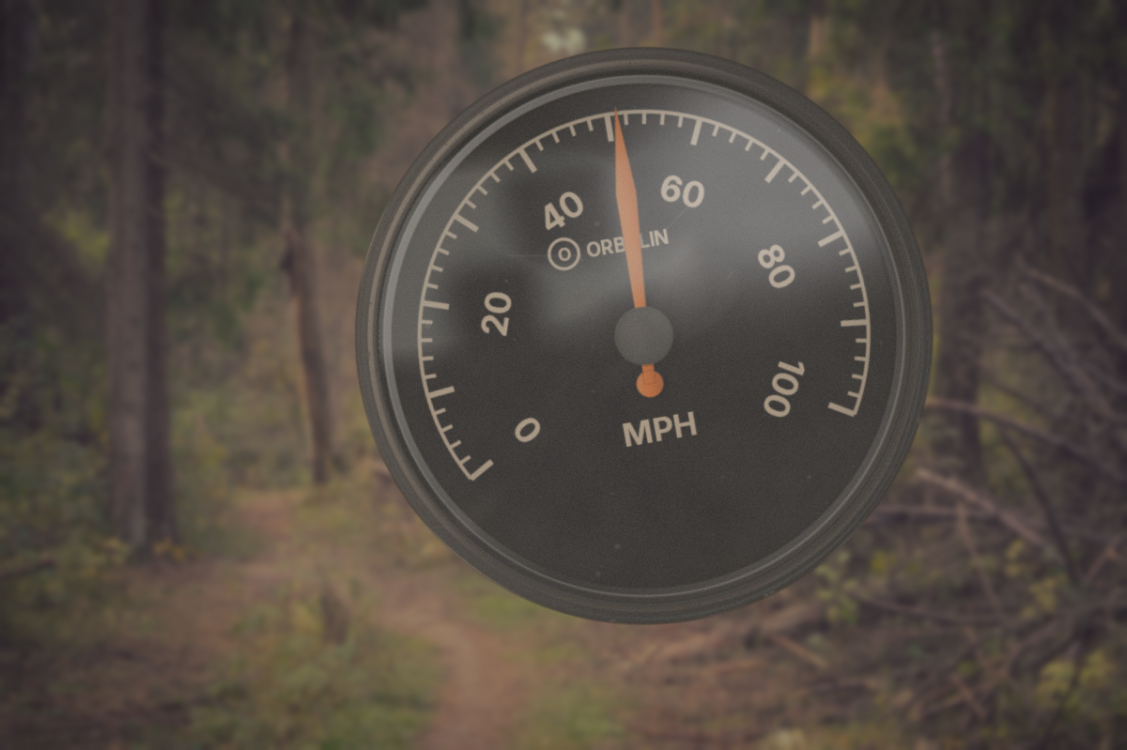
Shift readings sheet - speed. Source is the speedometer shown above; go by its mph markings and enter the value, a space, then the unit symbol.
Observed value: 51 mph
